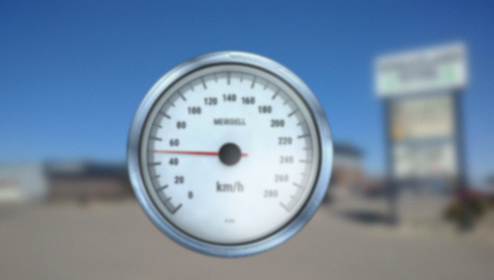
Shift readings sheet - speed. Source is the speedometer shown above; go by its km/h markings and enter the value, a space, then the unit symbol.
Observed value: 50 km/h
